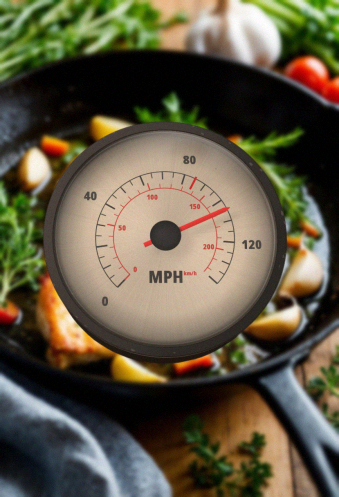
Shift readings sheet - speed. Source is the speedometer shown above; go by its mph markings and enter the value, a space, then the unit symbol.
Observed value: 105 mph
